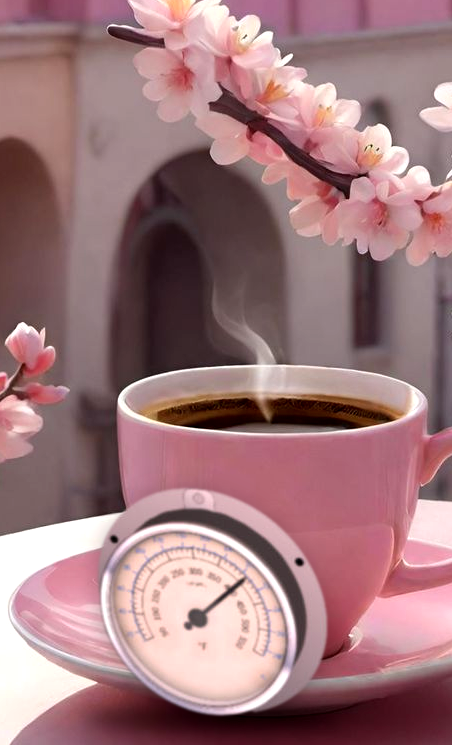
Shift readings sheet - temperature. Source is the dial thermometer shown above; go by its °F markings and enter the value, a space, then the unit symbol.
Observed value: 400 °F
